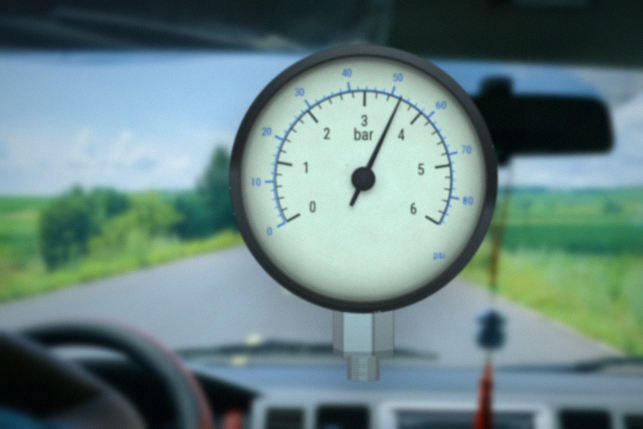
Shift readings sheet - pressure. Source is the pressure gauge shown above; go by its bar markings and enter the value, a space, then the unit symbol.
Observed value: 3.6 bar
